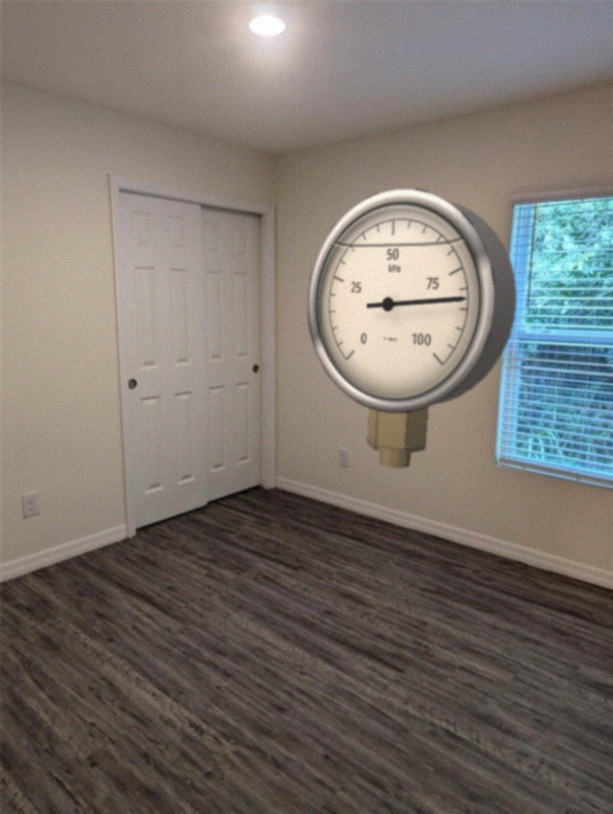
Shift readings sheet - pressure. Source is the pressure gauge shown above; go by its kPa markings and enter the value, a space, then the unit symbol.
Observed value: 82.5 kPa
